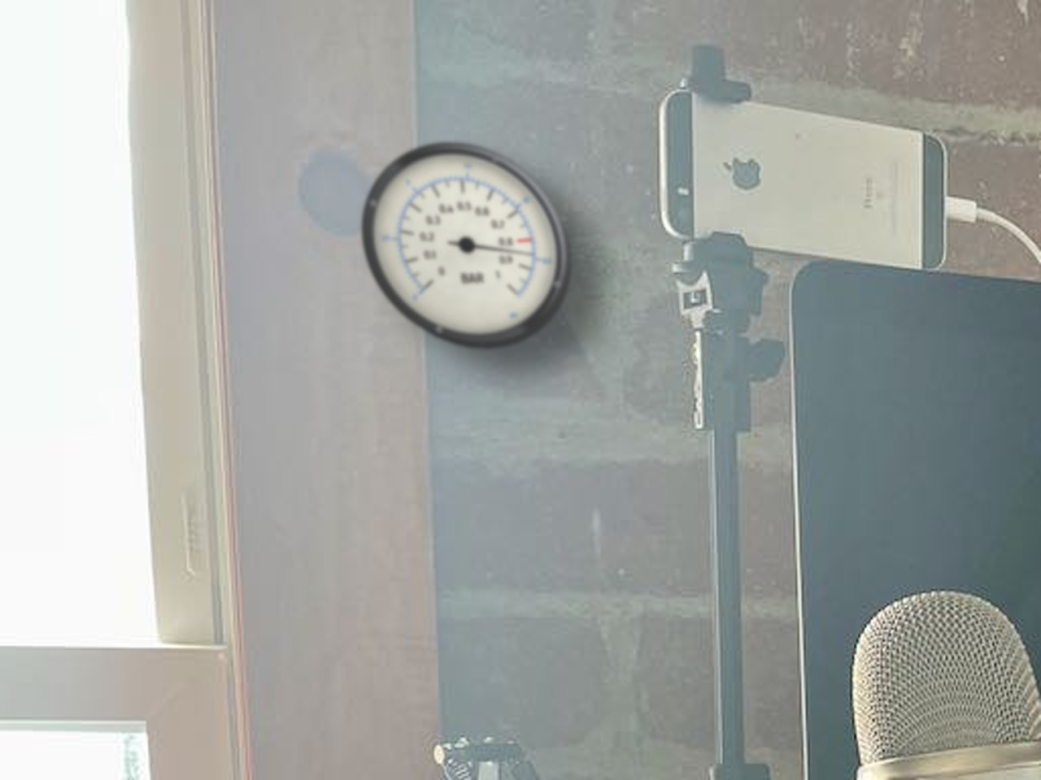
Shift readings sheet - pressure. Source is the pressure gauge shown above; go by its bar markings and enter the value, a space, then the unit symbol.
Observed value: 0.85 bar
